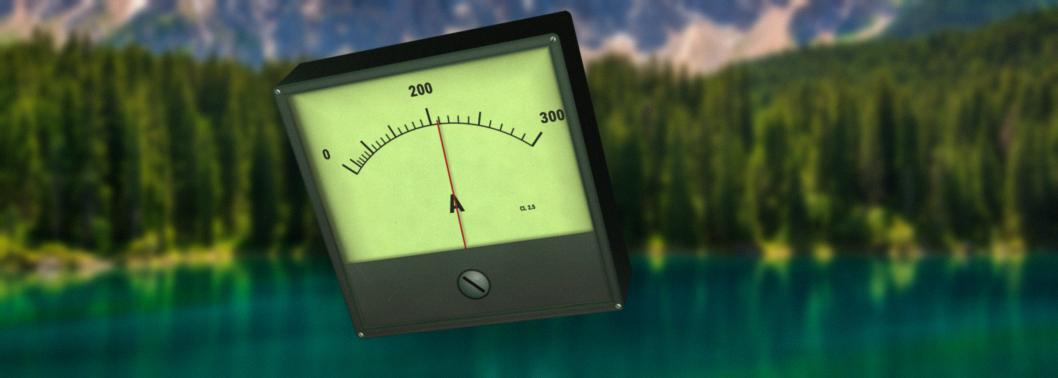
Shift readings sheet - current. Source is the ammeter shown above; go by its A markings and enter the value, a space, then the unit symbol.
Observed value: 210 A
